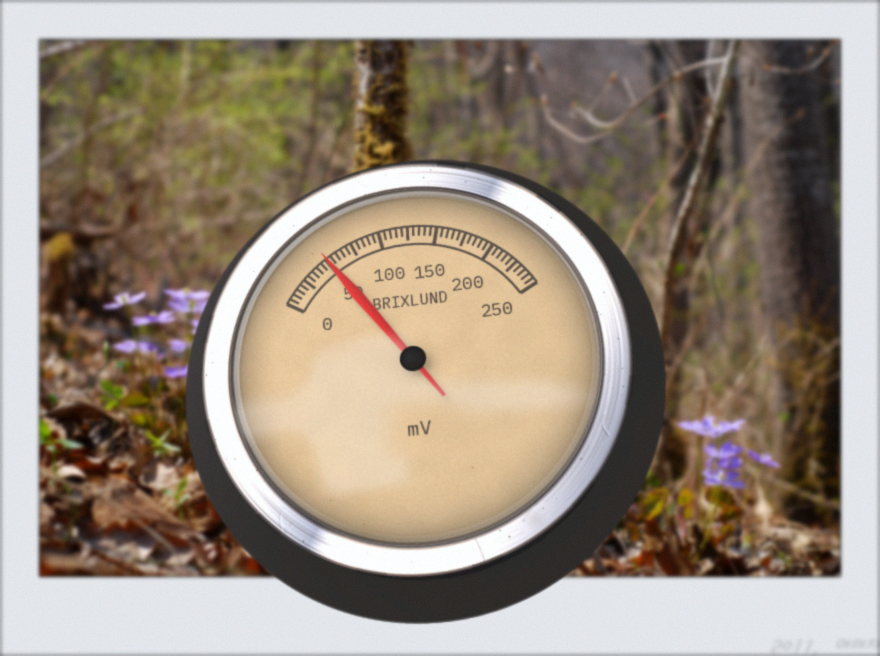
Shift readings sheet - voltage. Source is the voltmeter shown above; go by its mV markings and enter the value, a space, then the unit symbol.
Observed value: 50 mV
